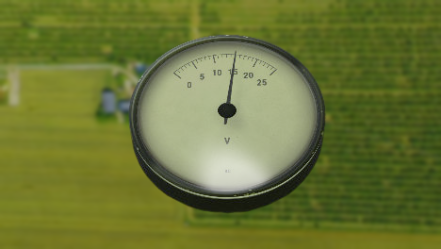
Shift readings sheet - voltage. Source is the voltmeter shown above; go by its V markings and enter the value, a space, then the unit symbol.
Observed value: 15 V
